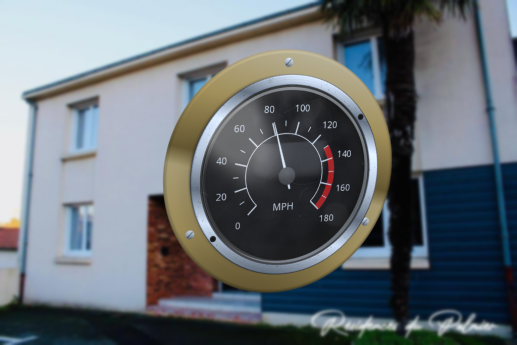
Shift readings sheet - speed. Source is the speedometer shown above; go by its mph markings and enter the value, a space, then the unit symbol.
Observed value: 80 mph
